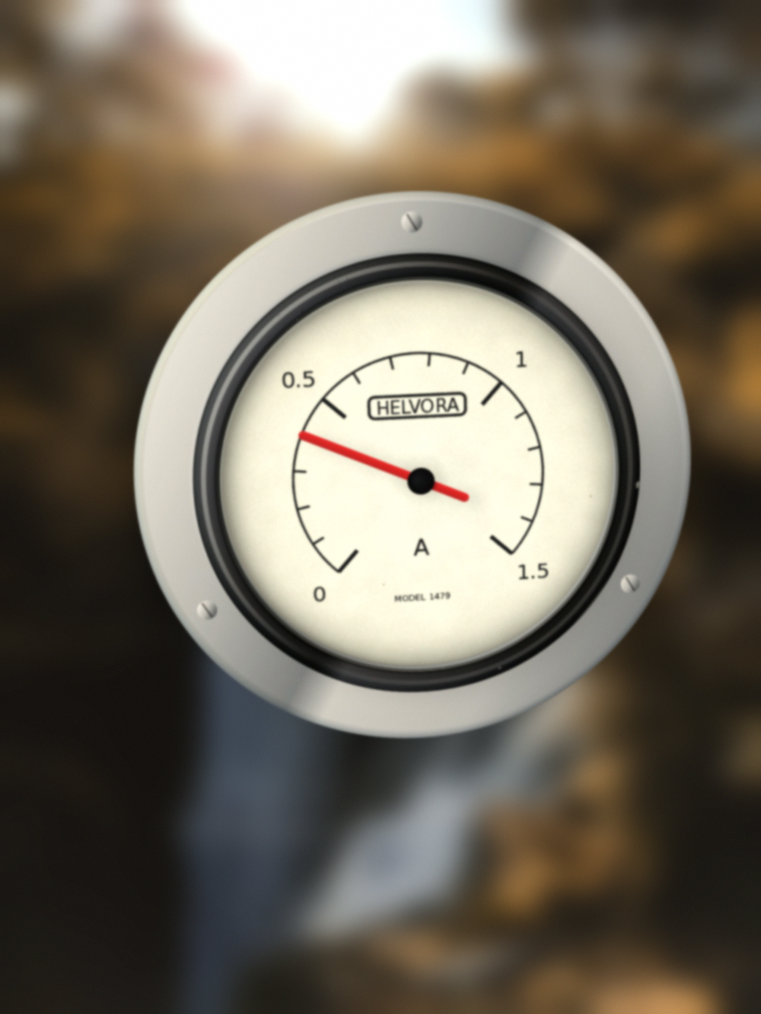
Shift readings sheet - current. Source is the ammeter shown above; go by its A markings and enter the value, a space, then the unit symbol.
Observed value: 0.4 A
